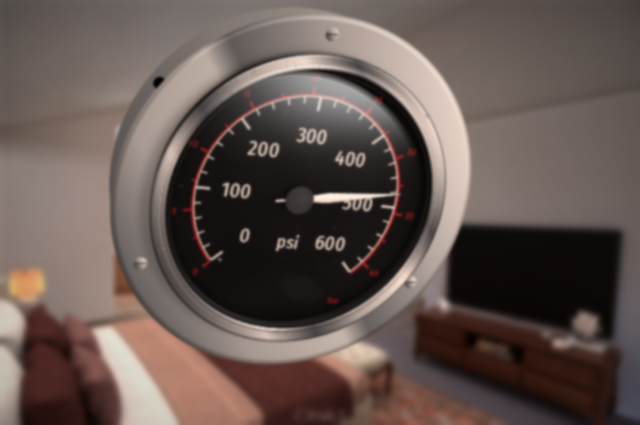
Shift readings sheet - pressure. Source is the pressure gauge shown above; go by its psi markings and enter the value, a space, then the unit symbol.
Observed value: 480 psi
